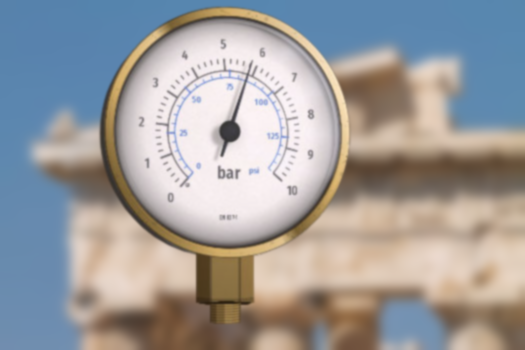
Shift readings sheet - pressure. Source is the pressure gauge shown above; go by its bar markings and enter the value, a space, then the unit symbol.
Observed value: 5.8 bar
